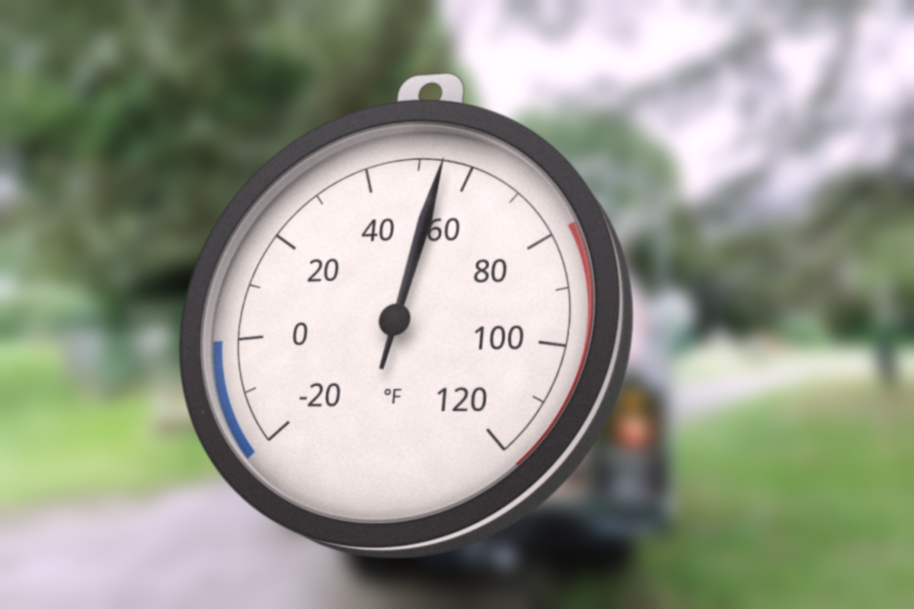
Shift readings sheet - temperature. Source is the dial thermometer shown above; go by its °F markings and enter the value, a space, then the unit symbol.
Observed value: 55 °F
